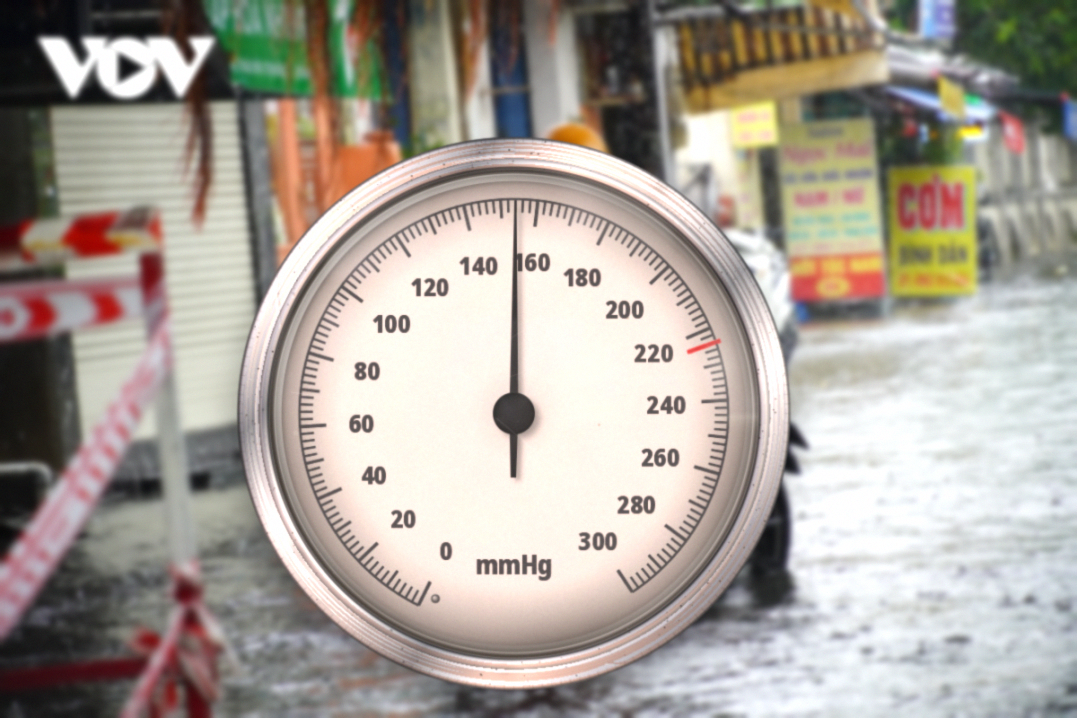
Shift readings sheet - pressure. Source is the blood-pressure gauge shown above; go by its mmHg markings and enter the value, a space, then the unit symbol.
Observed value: 154 mmHg
